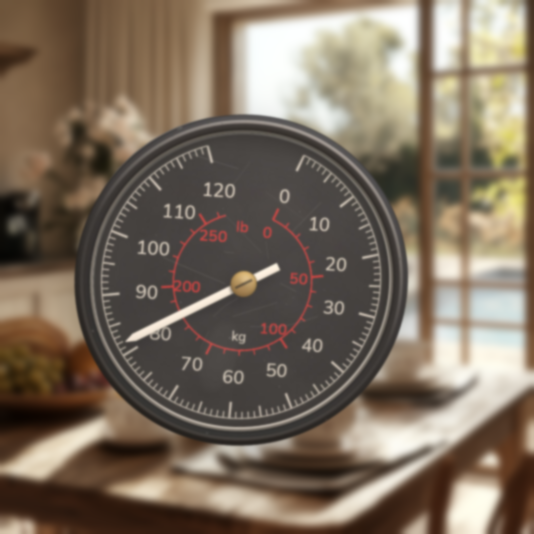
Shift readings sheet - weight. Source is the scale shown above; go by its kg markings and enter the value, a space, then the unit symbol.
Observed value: 82 kg
